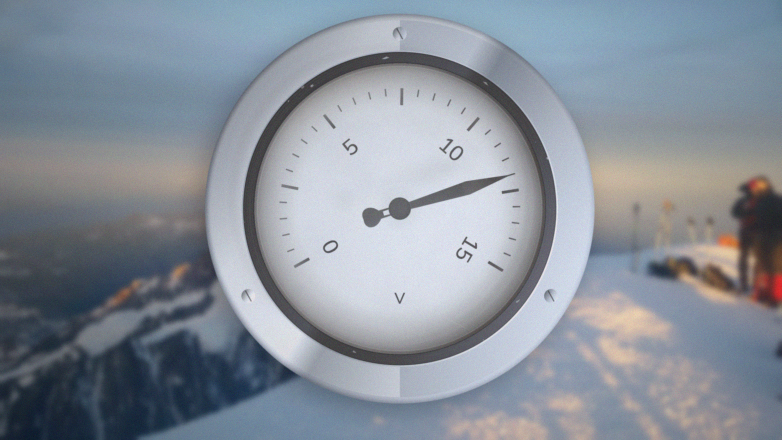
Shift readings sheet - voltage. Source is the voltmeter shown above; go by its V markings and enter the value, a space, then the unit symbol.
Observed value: 12 V
